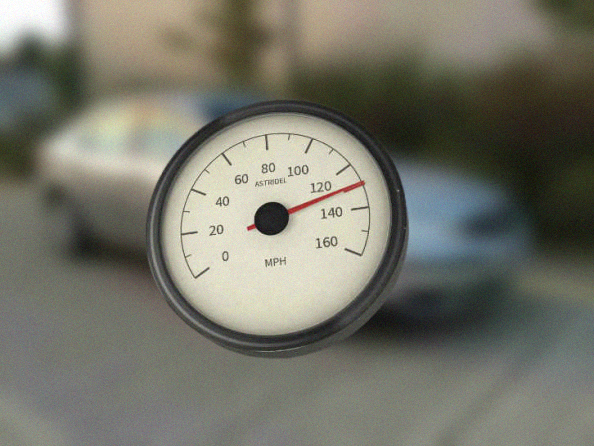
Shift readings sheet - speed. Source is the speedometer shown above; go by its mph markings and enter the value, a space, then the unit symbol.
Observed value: 130 mph
